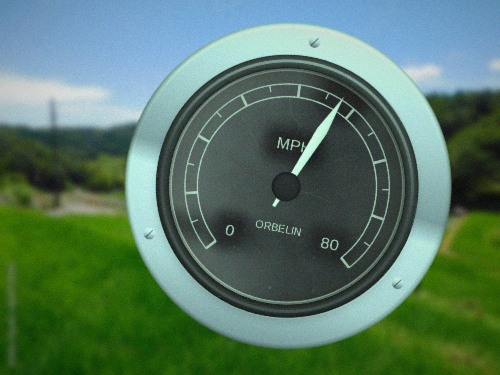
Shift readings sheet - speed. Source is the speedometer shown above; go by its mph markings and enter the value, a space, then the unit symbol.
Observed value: 47.5 mph
